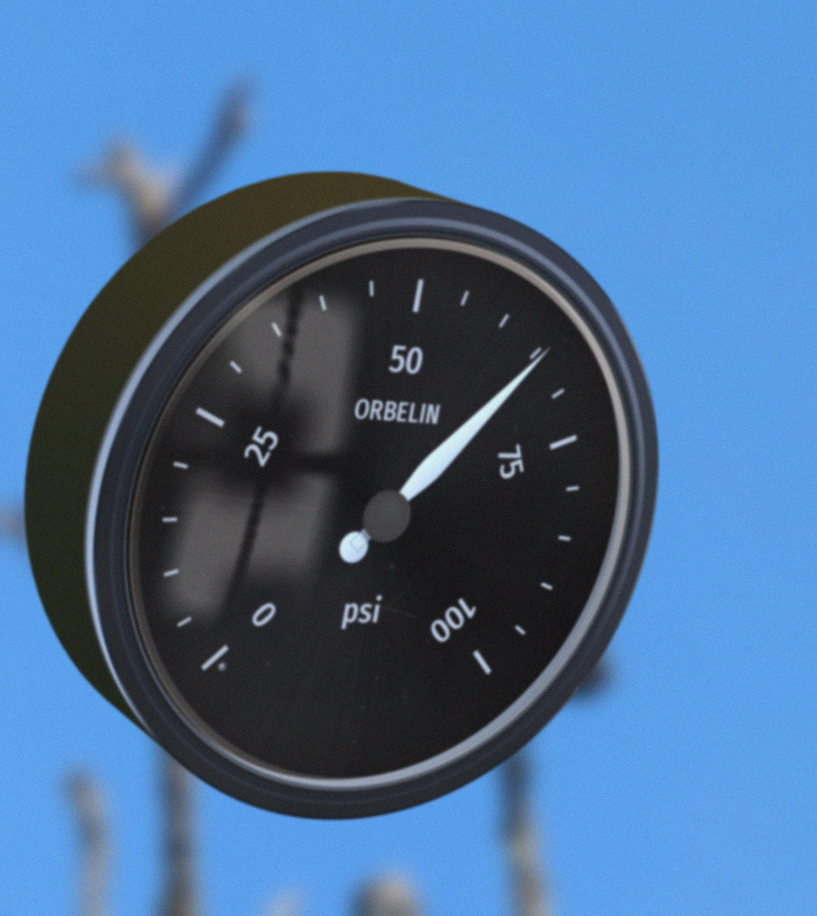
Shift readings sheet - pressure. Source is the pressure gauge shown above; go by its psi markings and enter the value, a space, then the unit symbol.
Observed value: 65 psi
